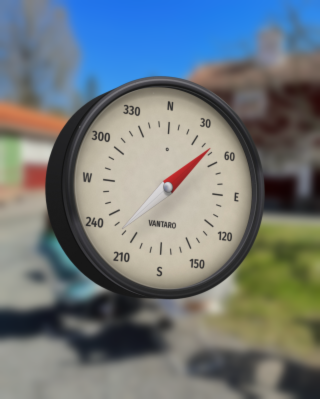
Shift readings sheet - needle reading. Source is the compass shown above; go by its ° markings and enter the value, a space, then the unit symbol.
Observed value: 45 °
